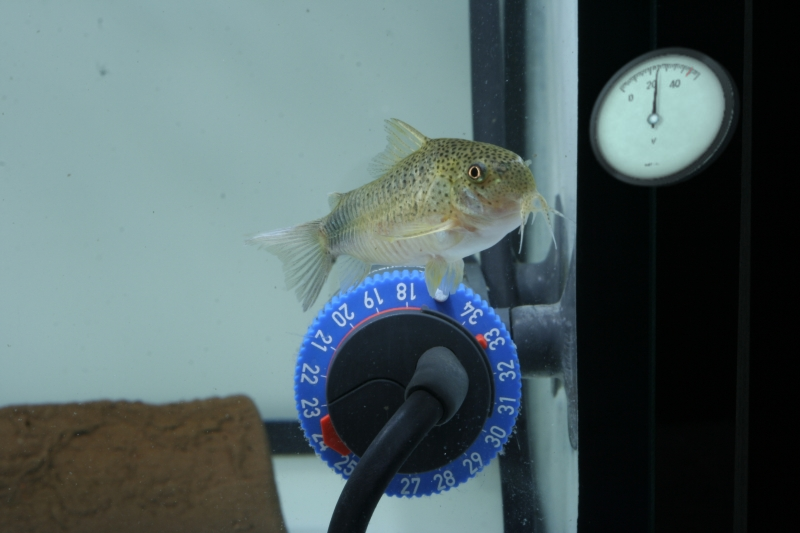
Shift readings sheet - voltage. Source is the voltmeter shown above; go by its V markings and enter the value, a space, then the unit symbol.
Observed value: 25 V
